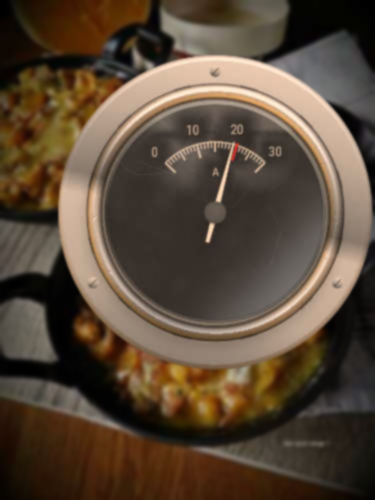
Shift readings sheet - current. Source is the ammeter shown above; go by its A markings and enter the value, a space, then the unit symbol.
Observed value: 20 A
